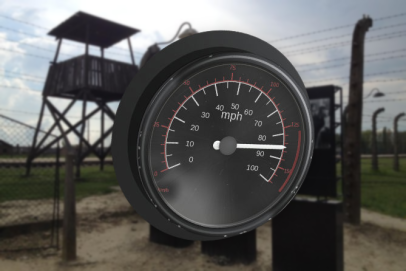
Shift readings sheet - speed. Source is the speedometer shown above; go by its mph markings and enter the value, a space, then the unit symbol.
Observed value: 85 mph
